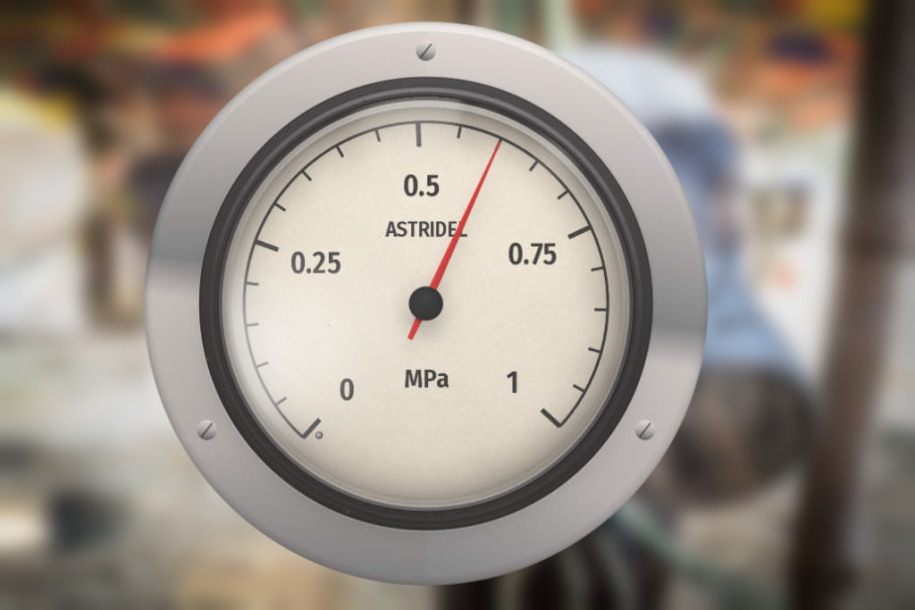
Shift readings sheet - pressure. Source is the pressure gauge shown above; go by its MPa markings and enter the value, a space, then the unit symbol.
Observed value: 0.6 MPa
